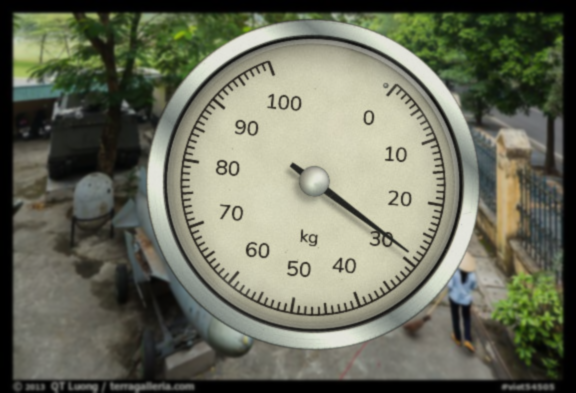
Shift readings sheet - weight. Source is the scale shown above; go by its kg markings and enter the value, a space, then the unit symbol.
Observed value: 29 kg
